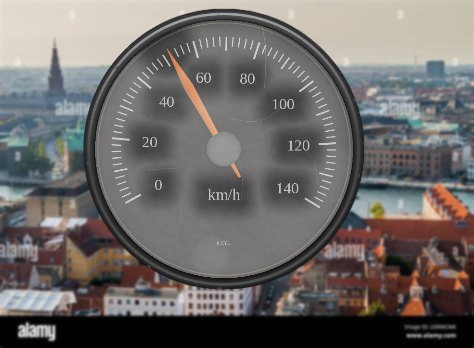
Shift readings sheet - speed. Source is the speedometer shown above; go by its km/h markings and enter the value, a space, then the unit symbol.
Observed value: 52 km/h
